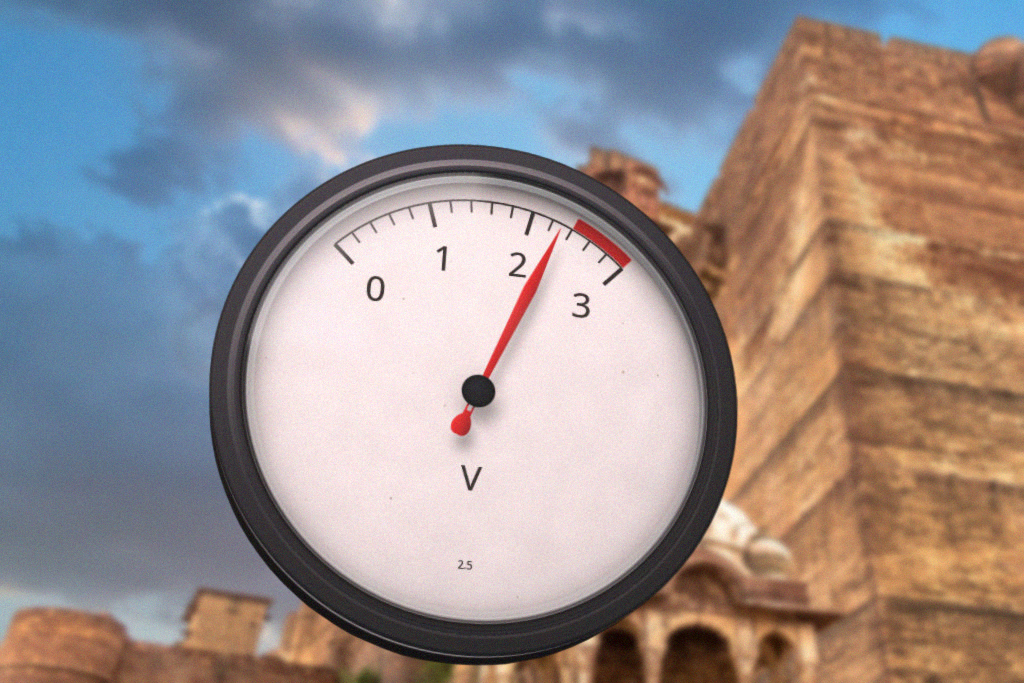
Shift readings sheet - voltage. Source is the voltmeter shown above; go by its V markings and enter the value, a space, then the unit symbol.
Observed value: 2.3 V
